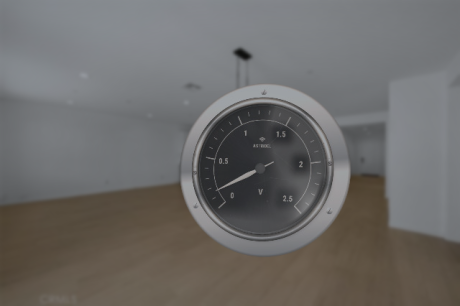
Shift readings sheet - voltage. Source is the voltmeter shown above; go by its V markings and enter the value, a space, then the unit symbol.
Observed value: 0.15 V
